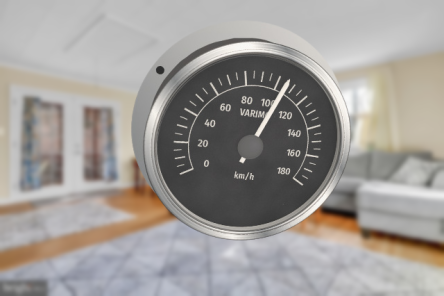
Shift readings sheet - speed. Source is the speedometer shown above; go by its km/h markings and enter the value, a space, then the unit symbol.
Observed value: 105 km/h
